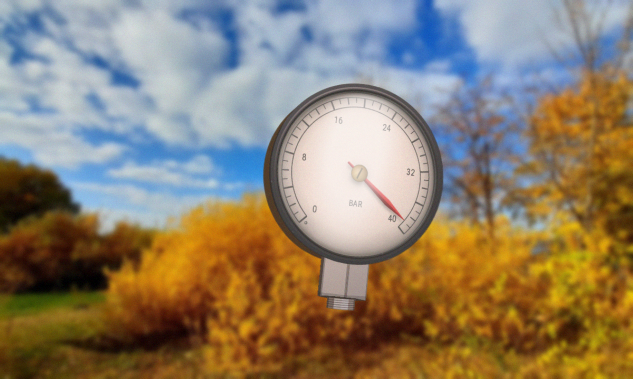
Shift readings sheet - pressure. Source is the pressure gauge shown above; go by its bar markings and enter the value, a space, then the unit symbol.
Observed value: 39 bar
